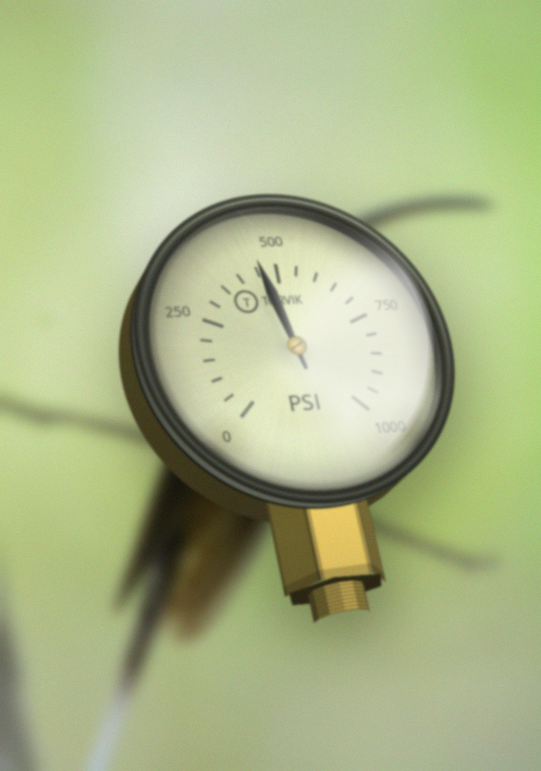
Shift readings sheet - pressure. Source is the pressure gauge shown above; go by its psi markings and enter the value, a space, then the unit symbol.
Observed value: 450 psi
